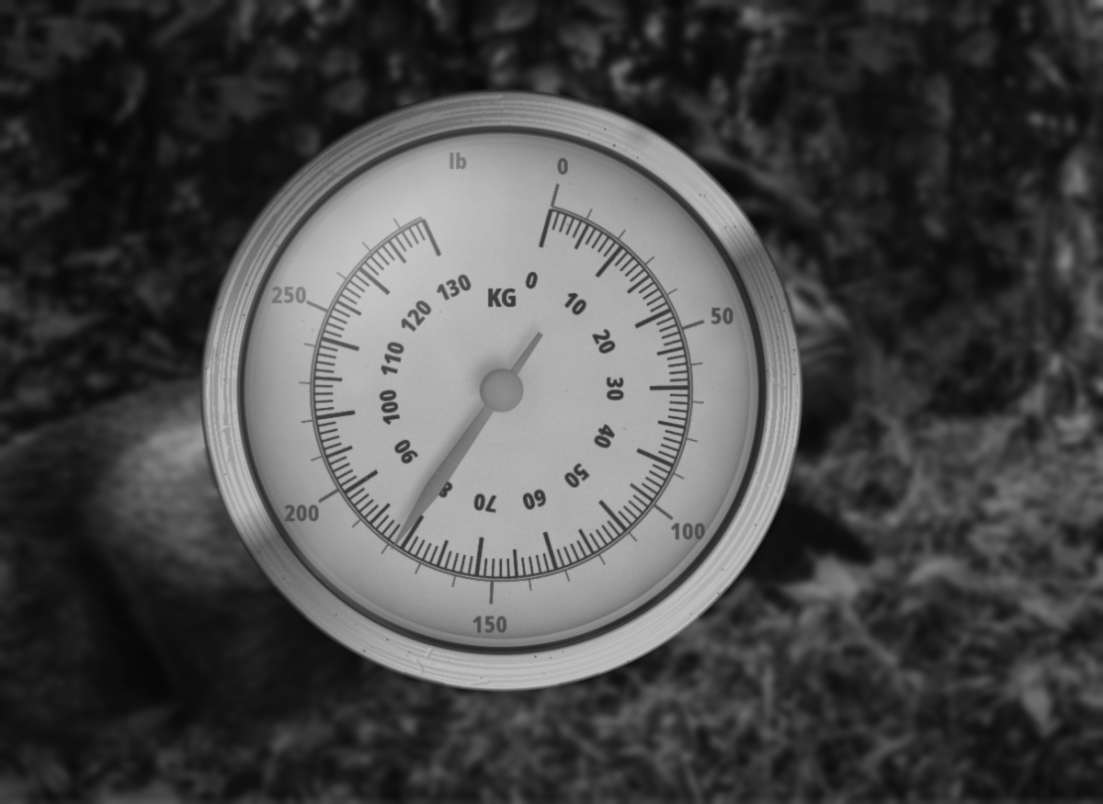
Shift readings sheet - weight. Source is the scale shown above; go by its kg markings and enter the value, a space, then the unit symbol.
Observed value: 81 kg
